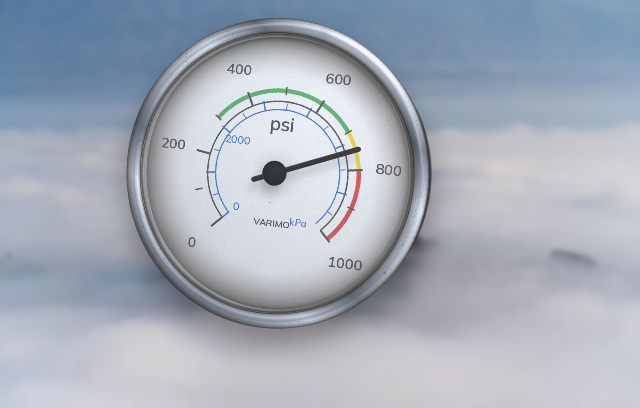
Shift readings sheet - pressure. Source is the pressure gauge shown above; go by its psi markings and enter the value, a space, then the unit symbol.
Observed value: 750 psi
